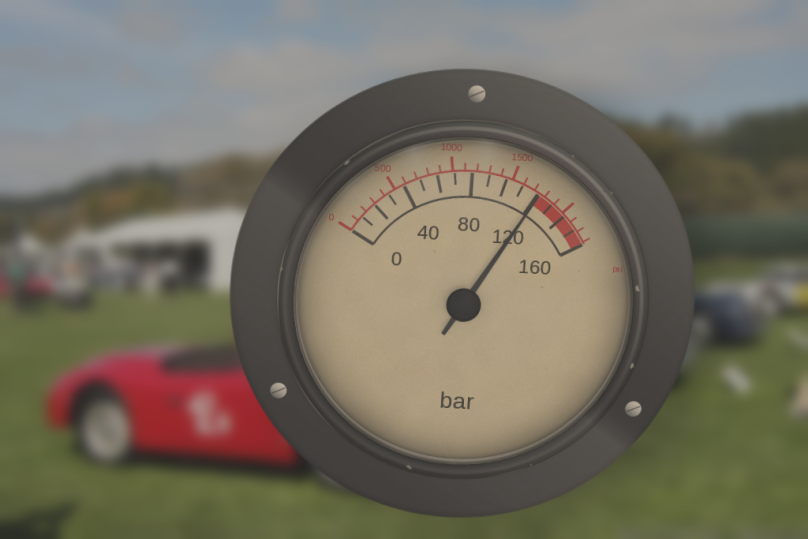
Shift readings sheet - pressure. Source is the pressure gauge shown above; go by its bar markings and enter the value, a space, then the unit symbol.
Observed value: 120 bar
